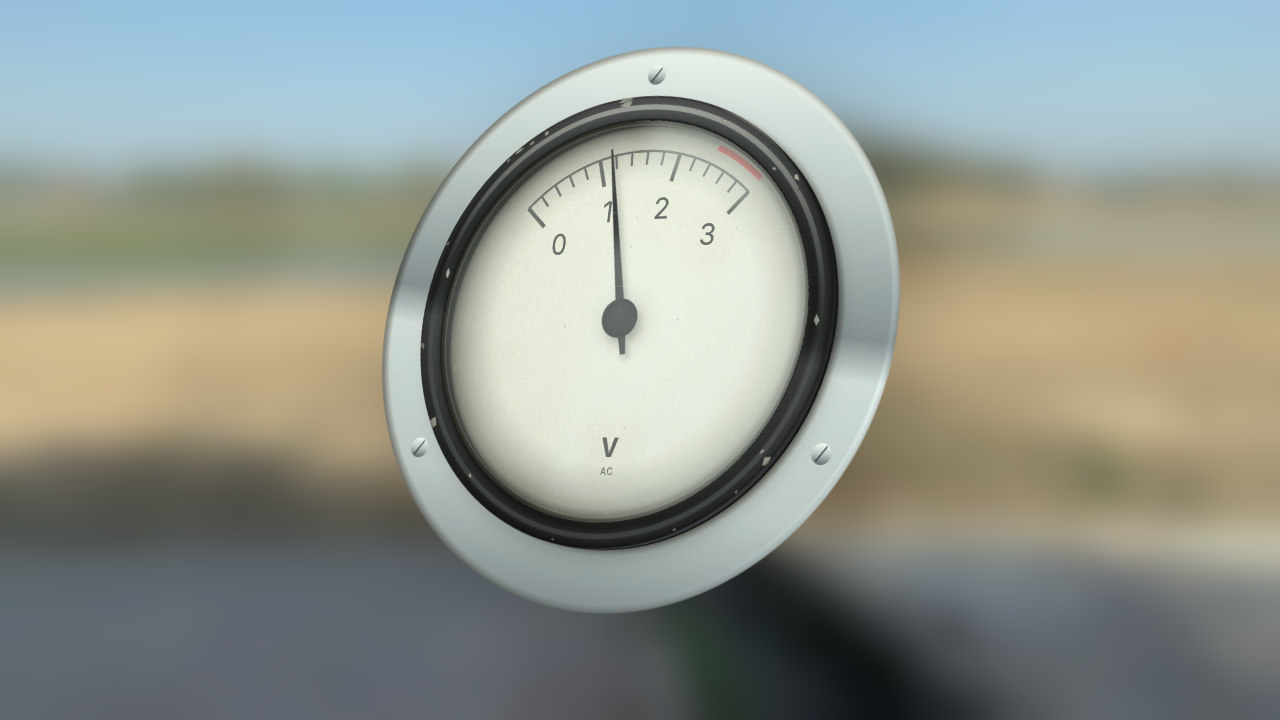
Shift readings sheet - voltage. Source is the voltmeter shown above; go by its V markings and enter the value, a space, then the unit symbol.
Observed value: 1.2 V
